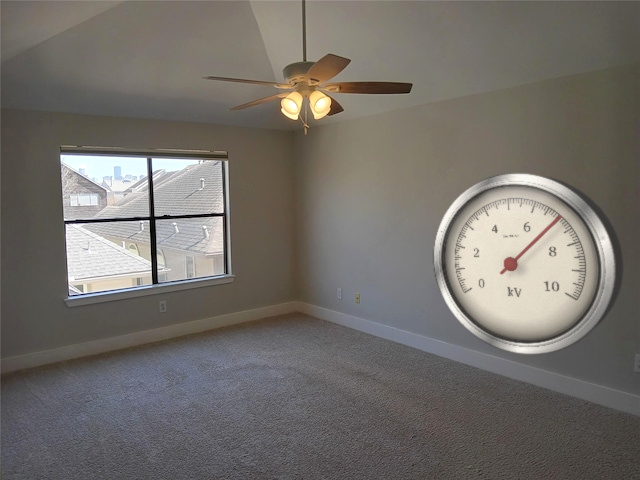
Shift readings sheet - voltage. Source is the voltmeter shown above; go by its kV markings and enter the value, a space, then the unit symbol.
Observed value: 7 kV
